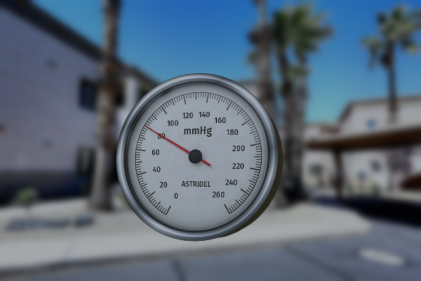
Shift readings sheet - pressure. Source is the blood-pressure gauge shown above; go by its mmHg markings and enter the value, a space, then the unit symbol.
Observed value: 80 mmHg
